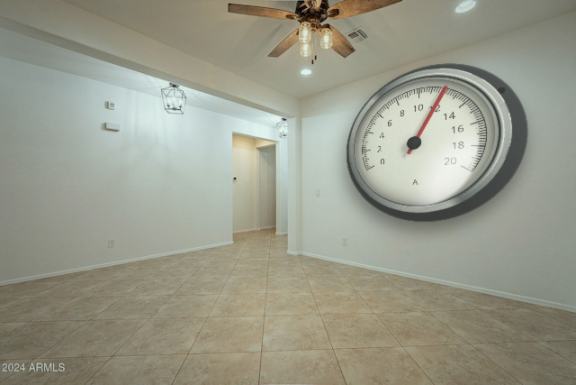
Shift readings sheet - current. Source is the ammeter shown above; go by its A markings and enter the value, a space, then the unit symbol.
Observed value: 12 A
